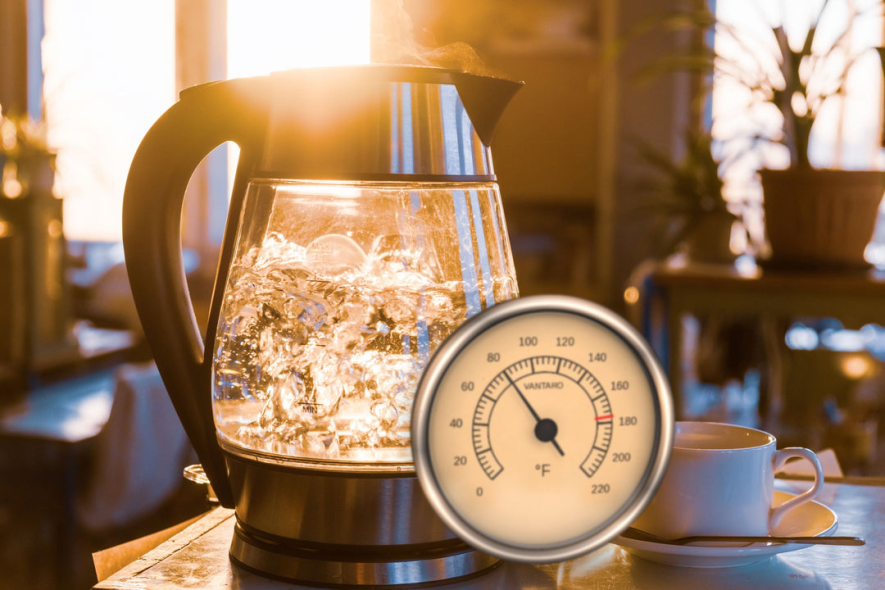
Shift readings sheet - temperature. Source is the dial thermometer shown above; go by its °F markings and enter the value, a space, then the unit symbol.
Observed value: 80 °F
